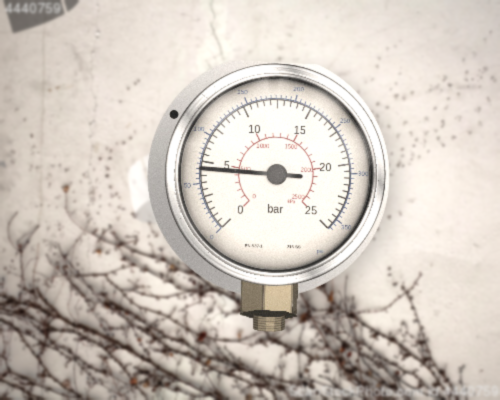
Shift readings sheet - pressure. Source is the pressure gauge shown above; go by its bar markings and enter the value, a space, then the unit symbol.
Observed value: 4.5 bar
